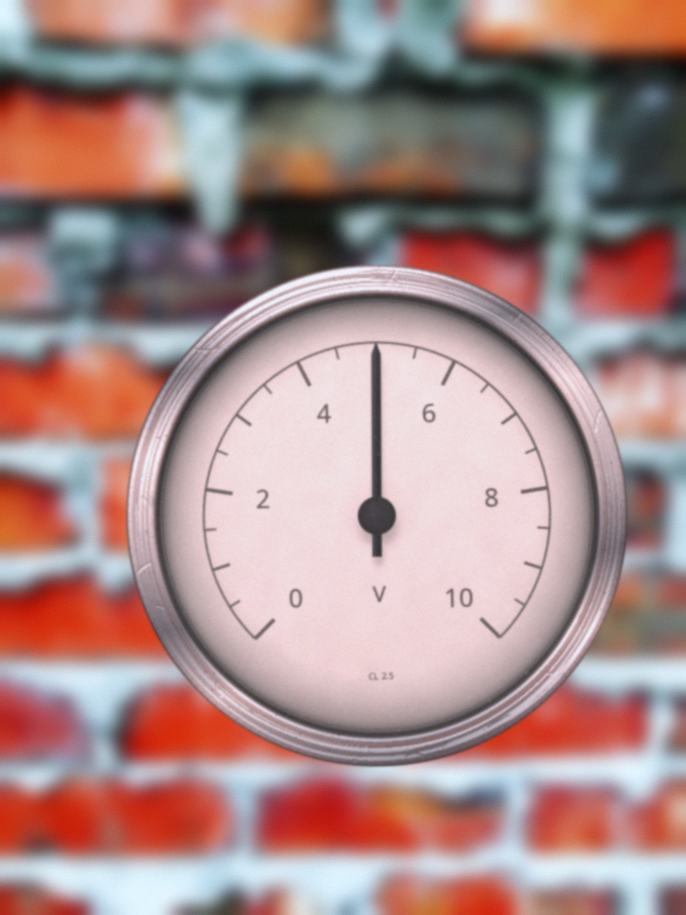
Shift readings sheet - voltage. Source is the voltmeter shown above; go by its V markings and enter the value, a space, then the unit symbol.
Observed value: 5 V
